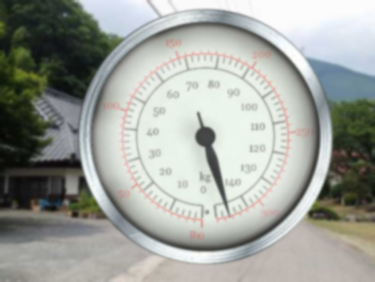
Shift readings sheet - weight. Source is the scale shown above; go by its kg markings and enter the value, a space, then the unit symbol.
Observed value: 146 kg
